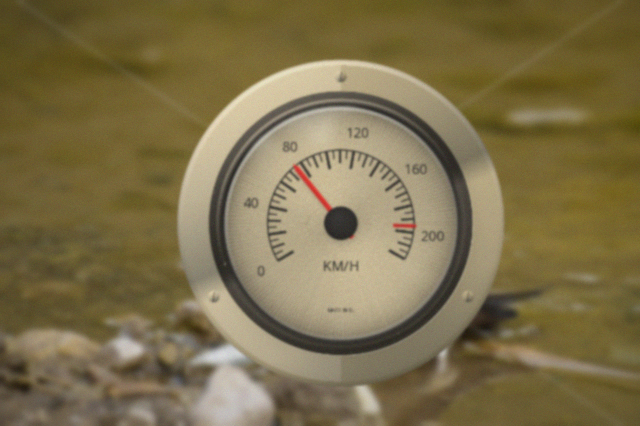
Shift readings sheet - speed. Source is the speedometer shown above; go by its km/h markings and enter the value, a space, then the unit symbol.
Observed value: 75 km/h
